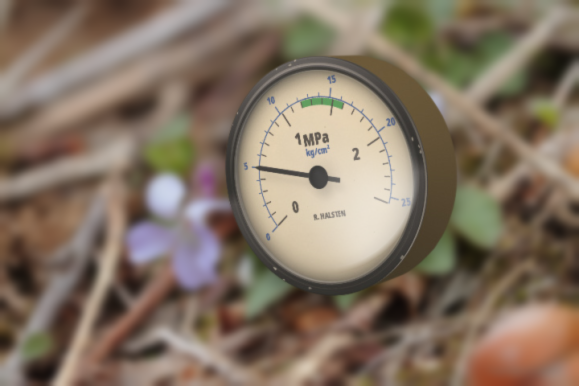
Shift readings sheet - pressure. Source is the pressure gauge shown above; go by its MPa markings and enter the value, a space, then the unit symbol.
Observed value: 0.5 MPa
